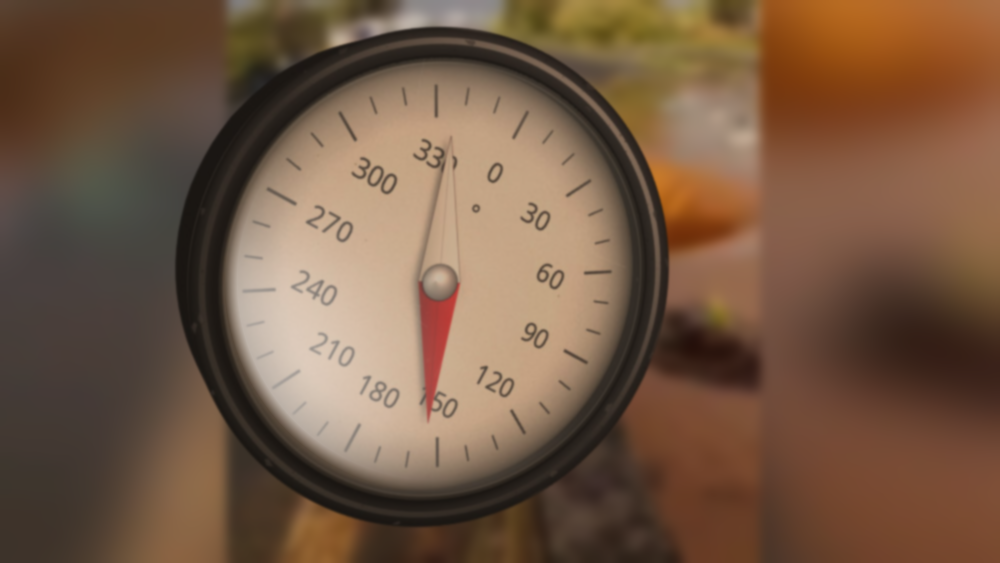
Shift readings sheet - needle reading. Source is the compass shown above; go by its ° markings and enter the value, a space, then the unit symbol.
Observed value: 155 °
